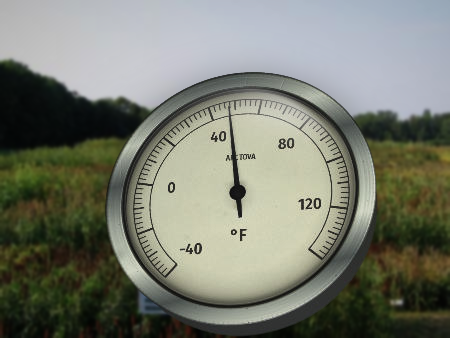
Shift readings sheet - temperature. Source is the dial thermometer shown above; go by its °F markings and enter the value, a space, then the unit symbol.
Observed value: 48 °F
